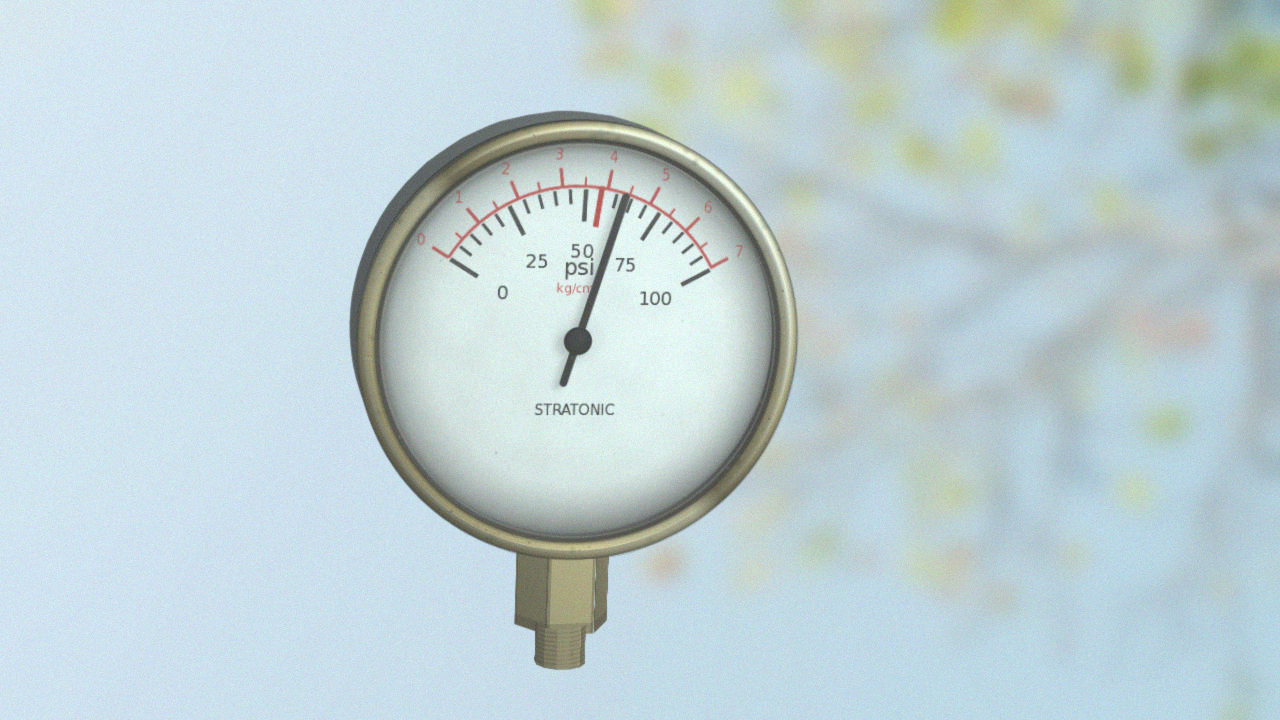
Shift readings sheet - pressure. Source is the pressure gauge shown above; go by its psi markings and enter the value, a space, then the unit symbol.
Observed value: 62.5 psi
